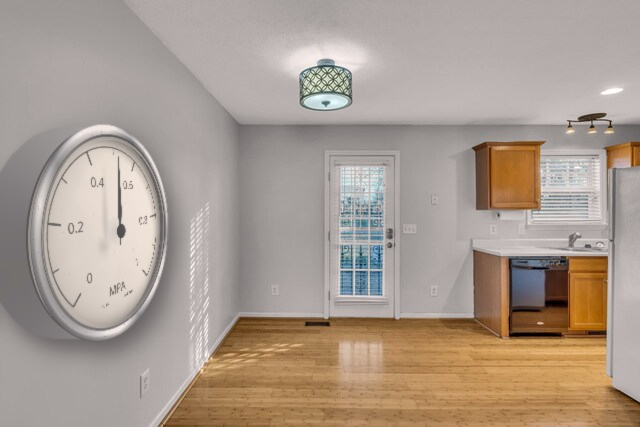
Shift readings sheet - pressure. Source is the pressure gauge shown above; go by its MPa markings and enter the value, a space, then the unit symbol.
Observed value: 0.5 MPa
